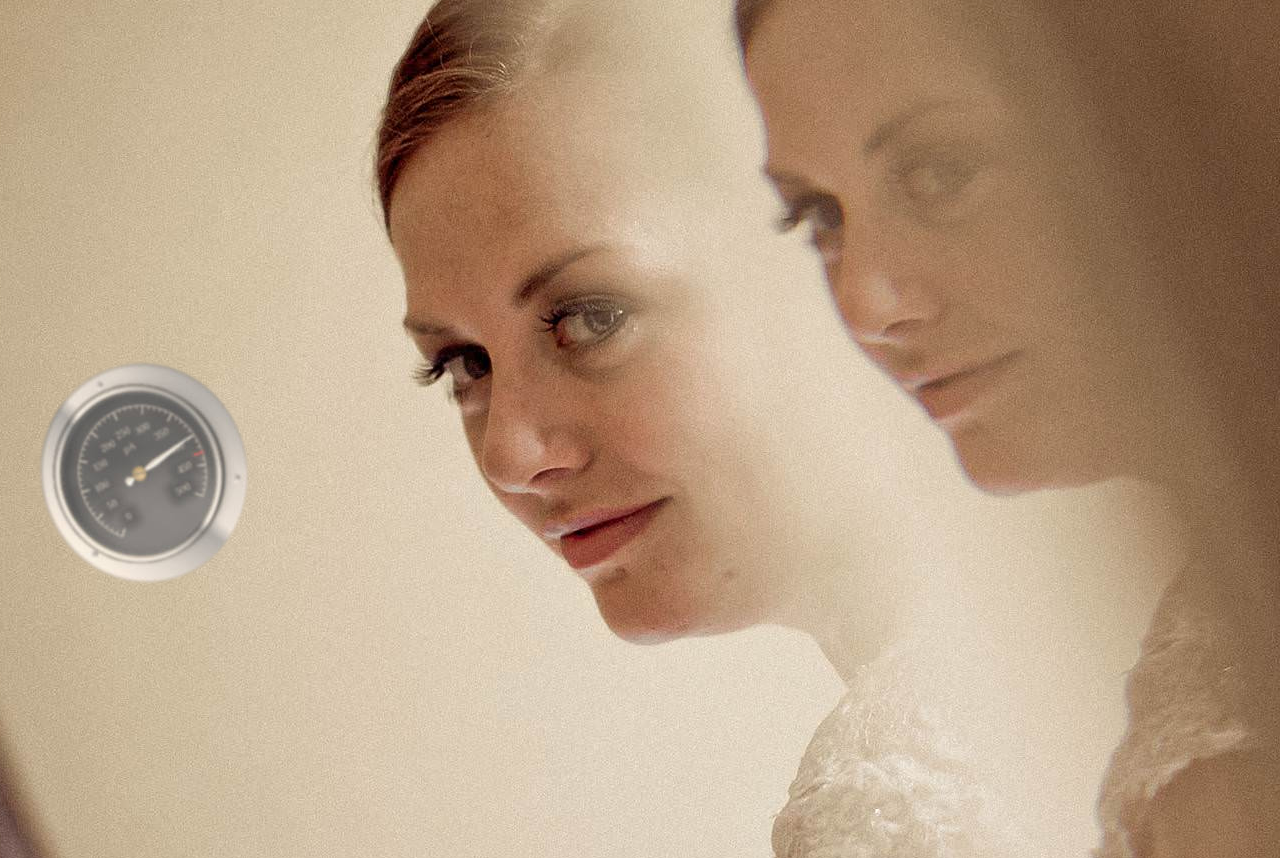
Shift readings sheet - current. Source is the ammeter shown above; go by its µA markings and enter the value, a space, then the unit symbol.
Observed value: 400 µA
